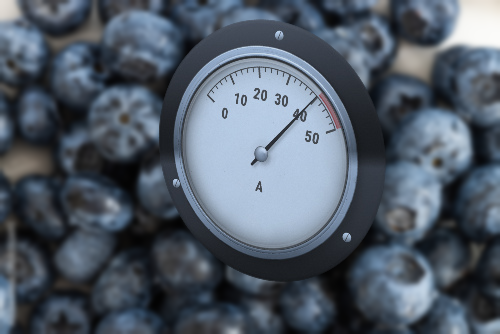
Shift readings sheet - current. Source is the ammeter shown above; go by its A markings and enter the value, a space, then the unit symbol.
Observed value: 40 A
